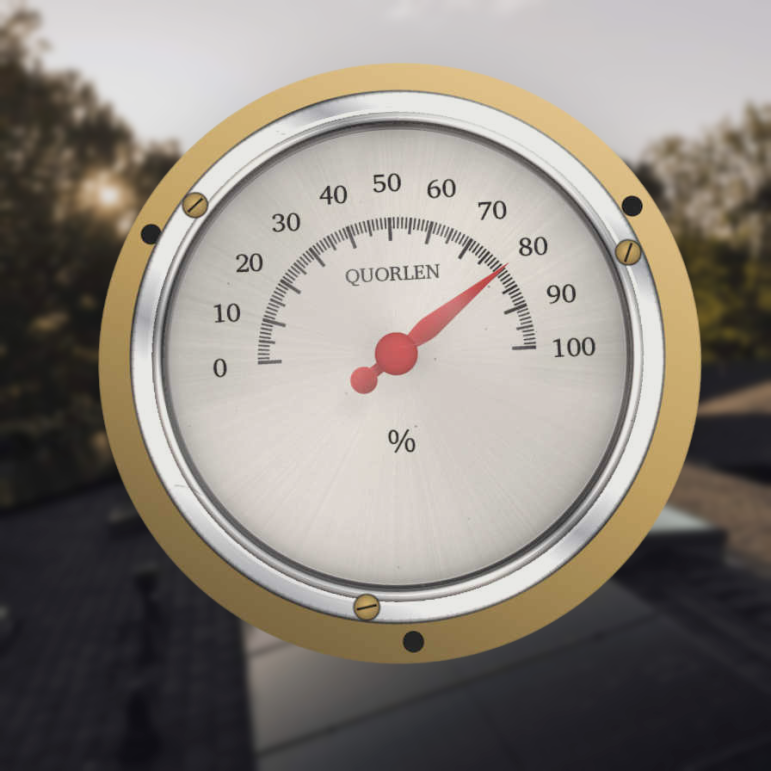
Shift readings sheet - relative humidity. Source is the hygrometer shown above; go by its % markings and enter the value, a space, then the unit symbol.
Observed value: 80 %
